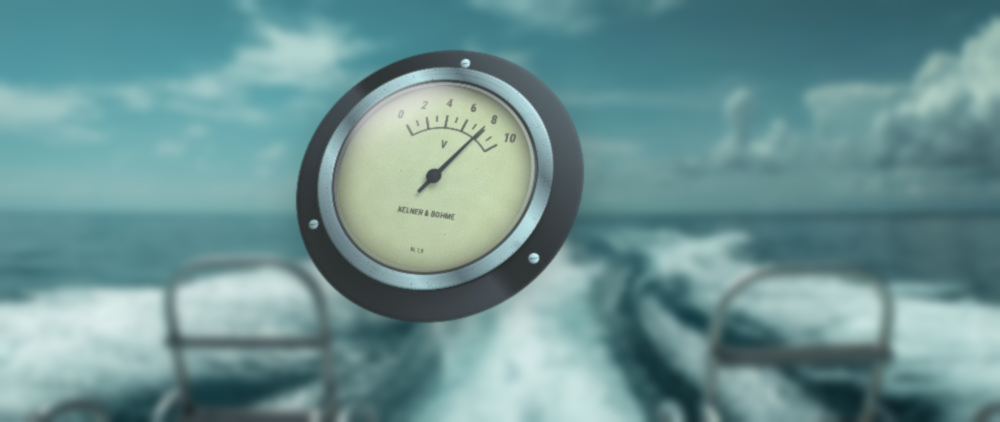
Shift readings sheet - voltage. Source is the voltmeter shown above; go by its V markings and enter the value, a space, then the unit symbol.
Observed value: 8 V
